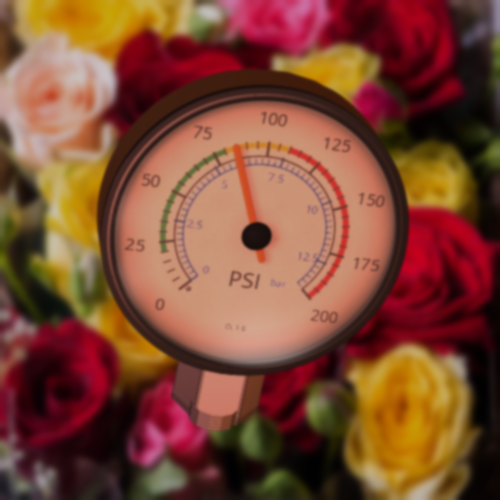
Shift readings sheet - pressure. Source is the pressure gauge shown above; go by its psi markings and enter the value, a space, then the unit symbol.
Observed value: 85 psi
